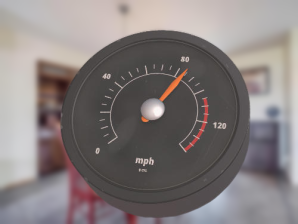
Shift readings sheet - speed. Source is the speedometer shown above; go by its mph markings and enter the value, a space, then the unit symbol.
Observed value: 85 mph
